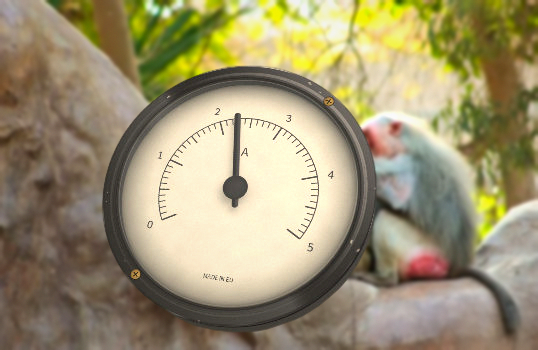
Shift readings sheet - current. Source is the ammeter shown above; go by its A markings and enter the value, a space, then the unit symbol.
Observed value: 2.3 A
